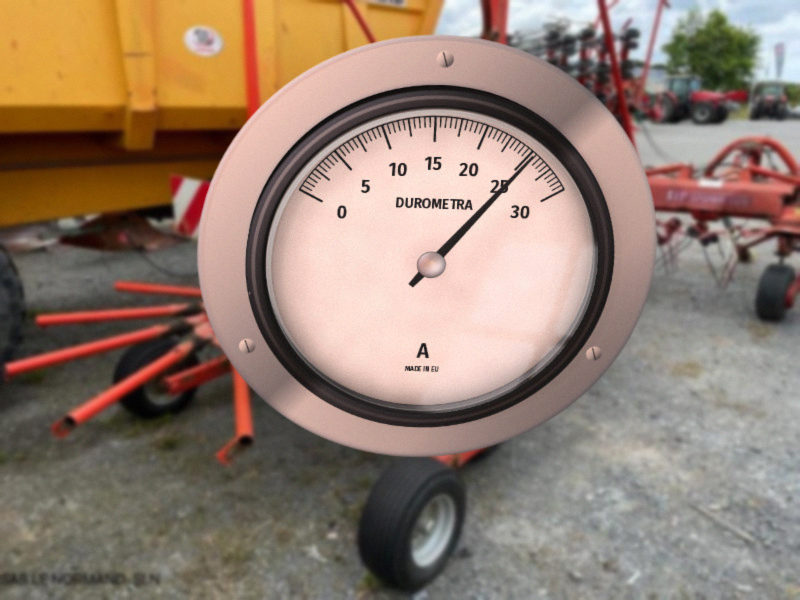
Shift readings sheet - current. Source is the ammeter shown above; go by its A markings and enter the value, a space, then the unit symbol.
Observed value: 25 A
